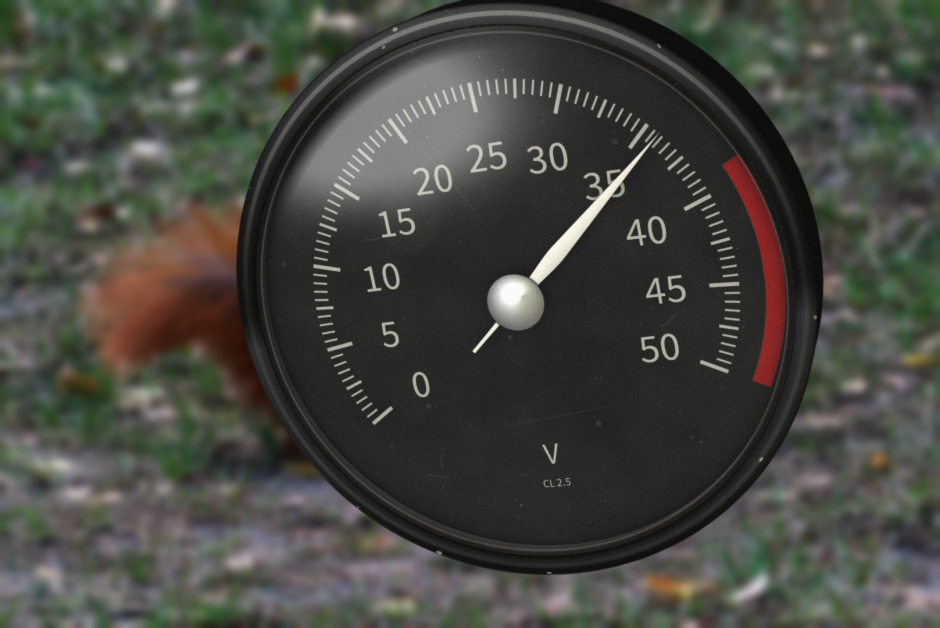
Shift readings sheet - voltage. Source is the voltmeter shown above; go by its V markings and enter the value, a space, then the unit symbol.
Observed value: 35.75 V
